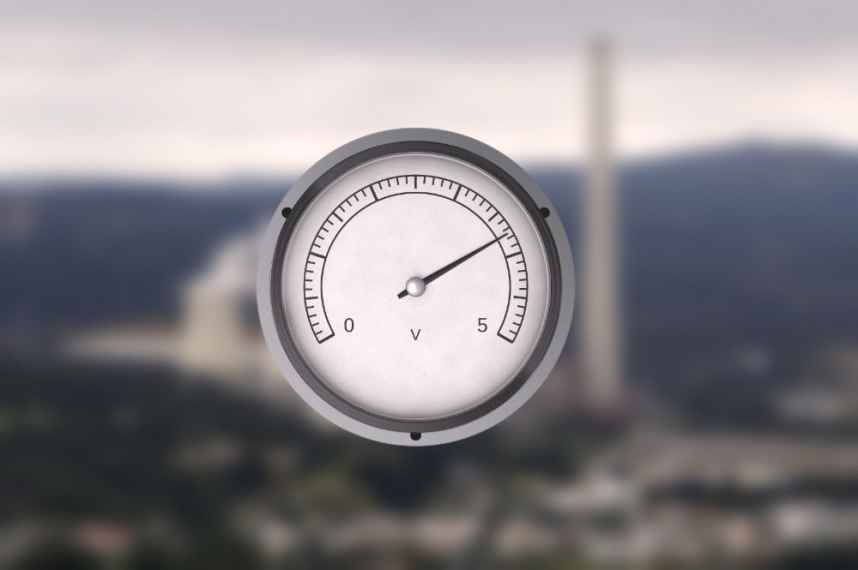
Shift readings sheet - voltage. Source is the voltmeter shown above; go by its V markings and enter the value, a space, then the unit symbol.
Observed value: 3.75 V
